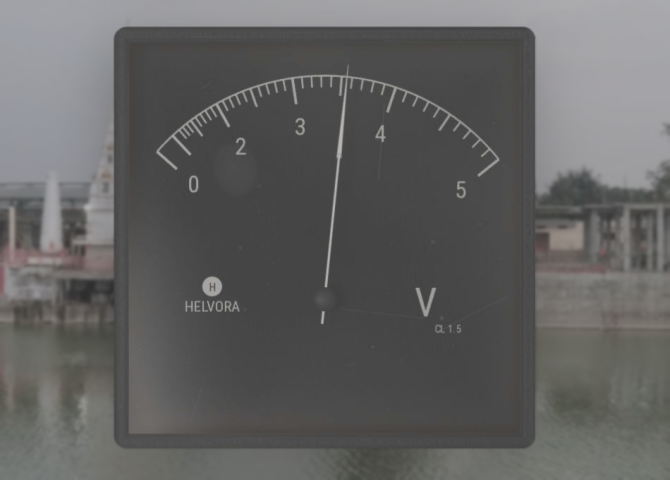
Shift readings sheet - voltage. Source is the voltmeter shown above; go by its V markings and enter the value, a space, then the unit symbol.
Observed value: 3.55 V
